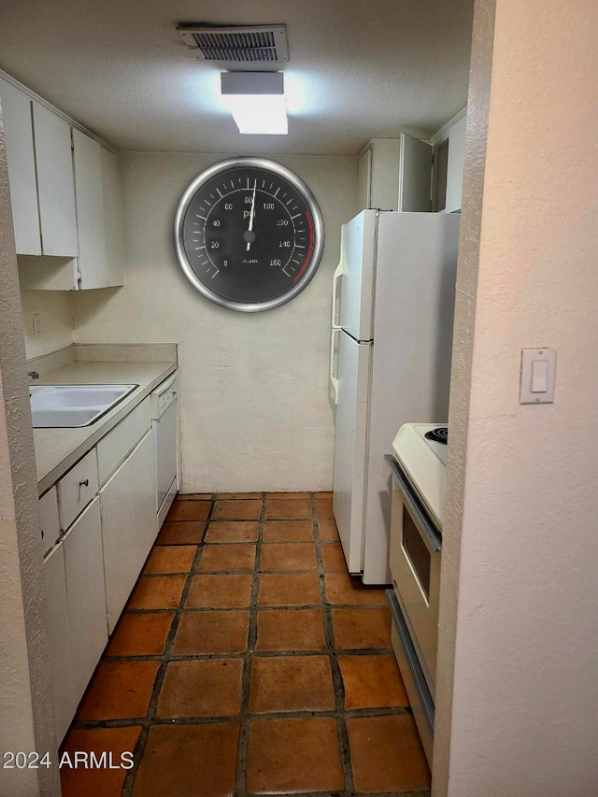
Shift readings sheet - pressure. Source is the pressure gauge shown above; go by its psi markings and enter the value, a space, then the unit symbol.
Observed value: 85 psi
